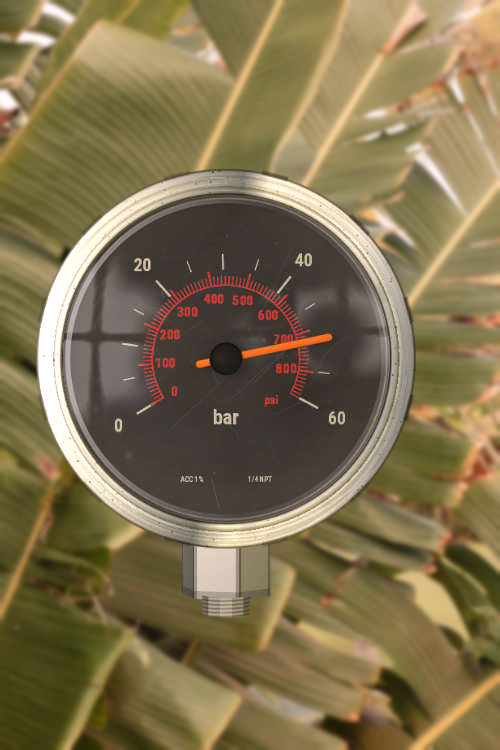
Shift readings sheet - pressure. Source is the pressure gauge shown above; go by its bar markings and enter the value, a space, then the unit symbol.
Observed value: 50 bar
